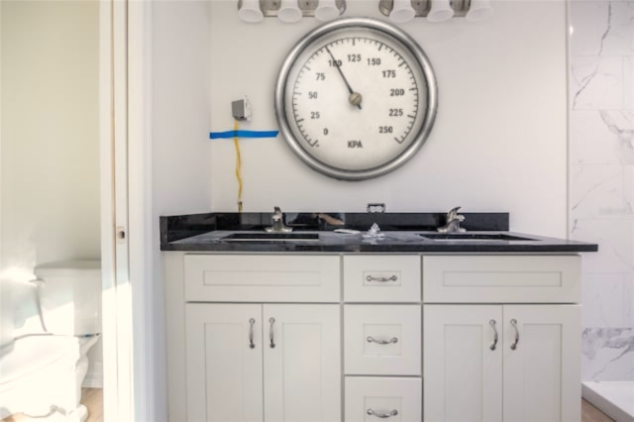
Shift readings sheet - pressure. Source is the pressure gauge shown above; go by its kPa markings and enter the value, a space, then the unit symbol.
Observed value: 100 kPa
